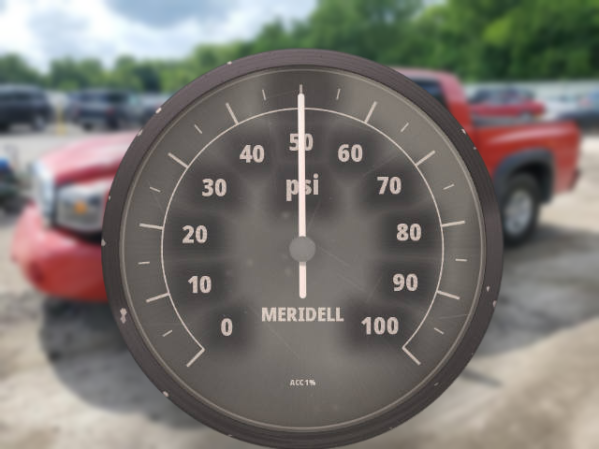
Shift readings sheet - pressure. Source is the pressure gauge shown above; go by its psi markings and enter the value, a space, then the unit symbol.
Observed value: 50 psi
